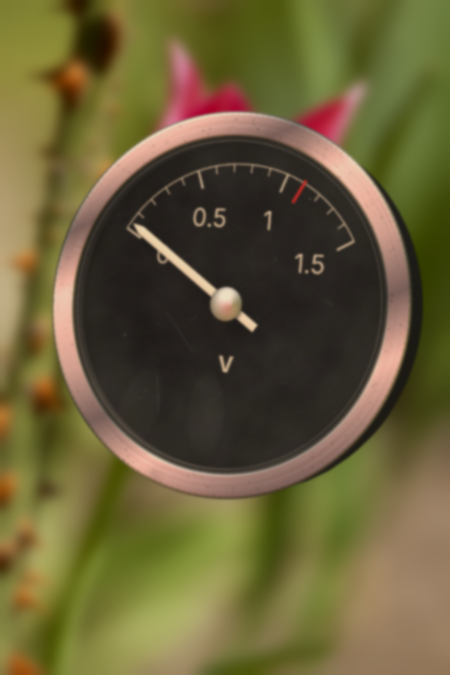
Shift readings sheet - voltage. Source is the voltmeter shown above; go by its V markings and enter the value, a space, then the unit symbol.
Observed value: 0.05 V
